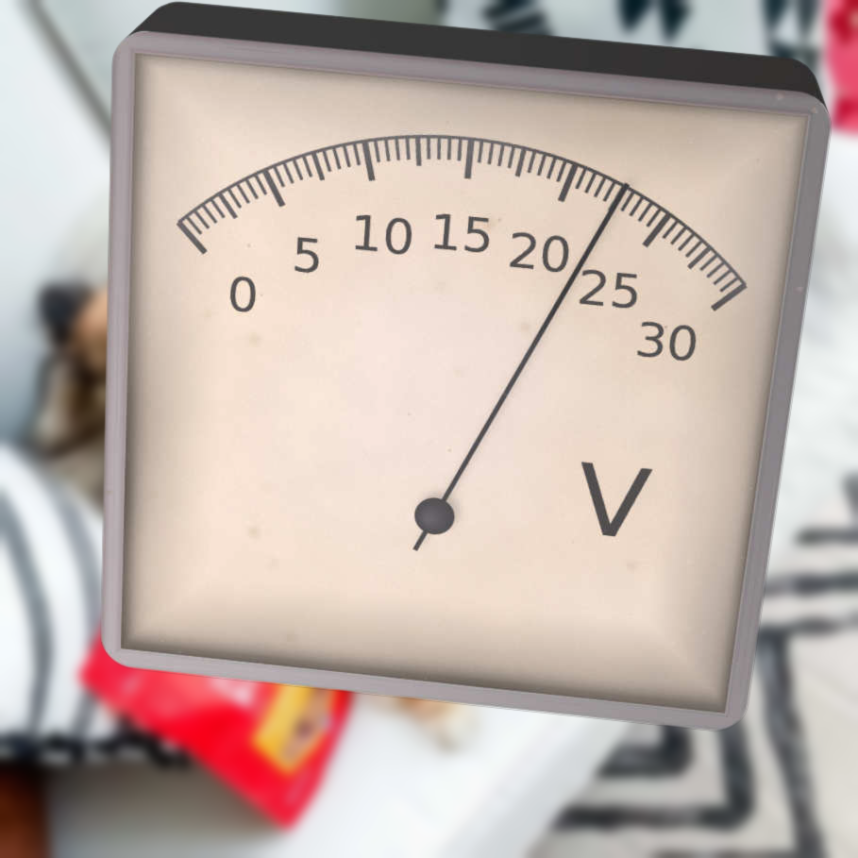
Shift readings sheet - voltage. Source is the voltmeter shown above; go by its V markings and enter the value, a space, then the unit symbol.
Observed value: 22.5 V
